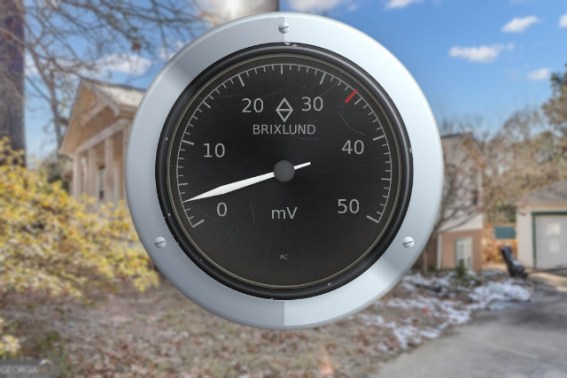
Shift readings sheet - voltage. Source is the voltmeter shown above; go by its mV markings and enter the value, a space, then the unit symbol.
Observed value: 3 mV
